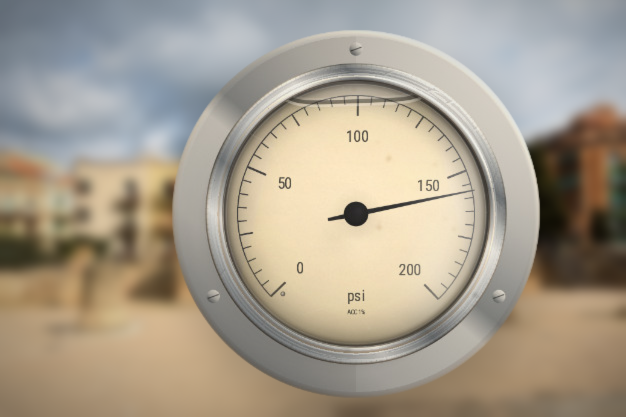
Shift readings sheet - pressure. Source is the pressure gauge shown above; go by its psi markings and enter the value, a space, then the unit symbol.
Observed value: 157.5 psi
